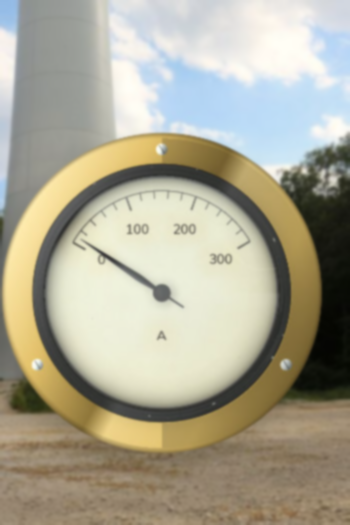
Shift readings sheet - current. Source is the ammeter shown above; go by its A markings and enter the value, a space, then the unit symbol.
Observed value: 10 A
